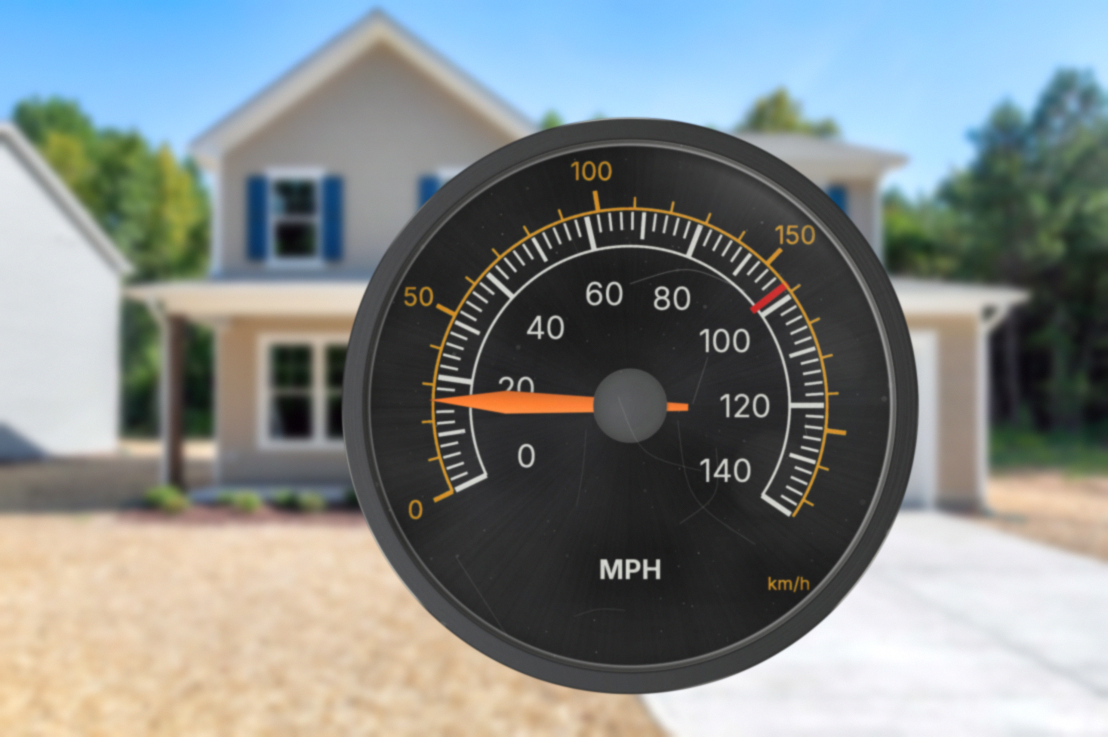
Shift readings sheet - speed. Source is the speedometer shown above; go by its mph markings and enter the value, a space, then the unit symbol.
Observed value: 16 mph
